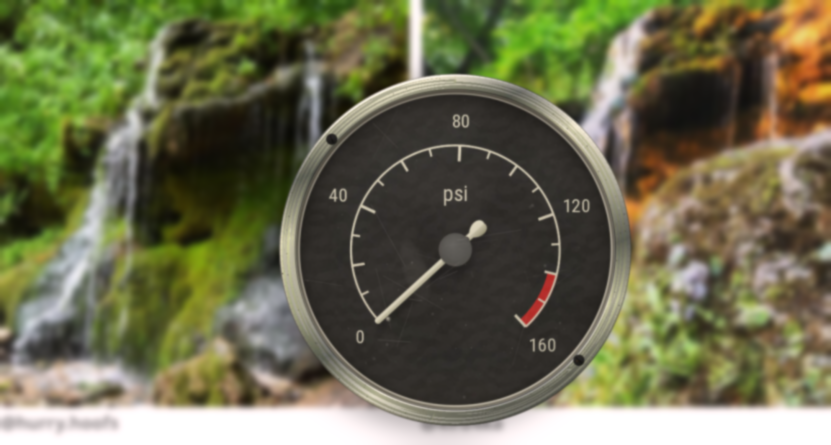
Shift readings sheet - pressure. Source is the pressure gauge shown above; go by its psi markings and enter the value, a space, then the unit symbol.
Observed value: 0 psi
